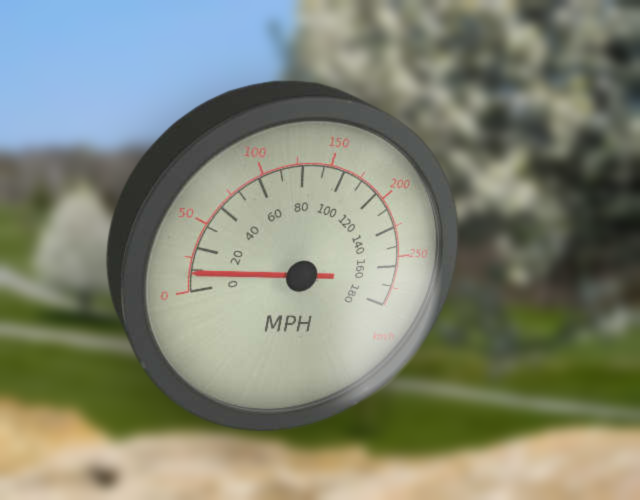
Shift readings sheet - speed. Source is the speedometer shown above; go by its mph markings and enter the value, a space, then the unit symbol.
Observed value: 10 mph
